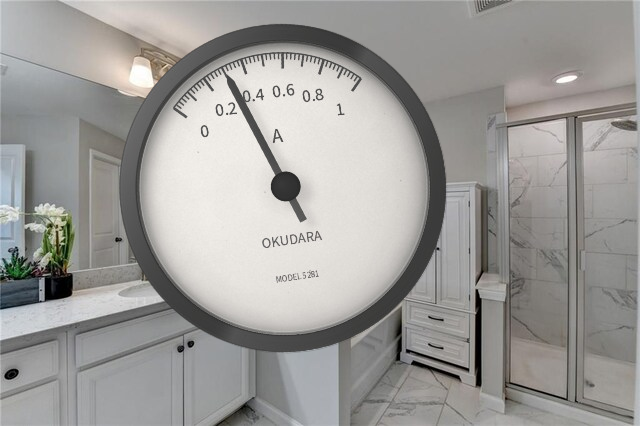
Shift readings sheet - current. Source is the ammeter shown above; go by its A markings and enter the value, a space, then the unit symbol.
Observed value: 0.3 A
